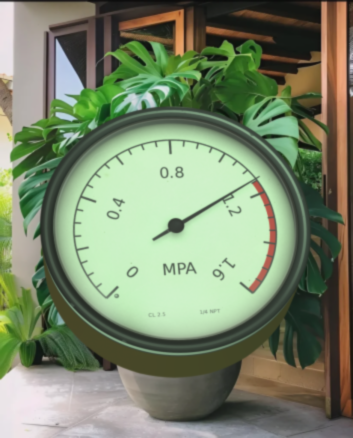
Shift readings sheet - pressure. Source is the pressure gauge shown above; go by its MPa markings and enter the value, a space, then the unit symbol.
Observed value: 1.15 MPa
